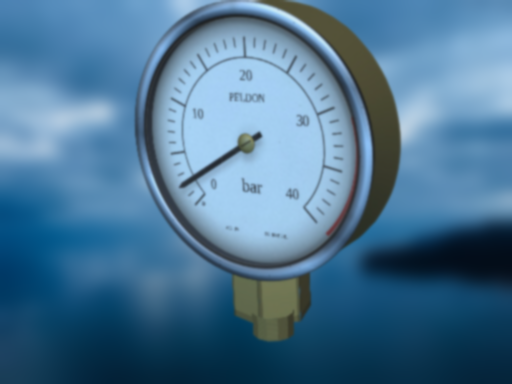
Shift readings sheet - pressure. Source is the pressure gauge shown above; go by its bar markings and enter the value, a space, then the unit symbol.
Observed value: 2 bar
